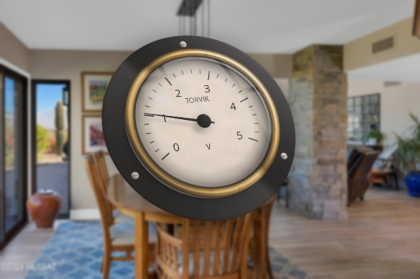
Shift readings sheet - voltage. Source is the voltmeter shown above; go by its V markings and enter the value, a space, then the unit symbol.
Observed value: 1 V
